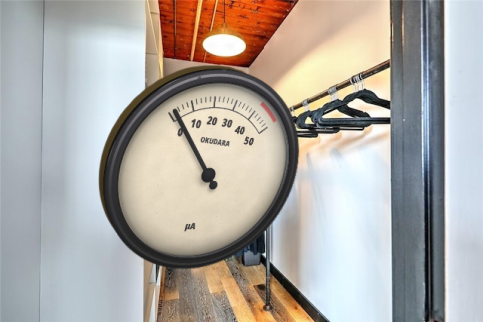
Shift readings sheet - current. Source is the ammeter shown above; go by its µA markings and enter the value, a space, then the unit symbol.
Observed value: 2 µA
